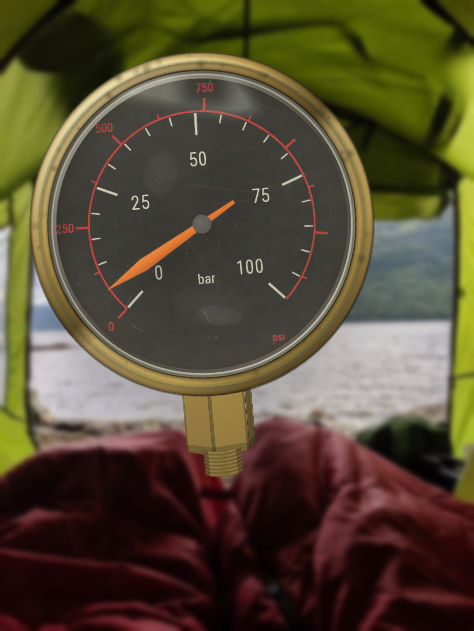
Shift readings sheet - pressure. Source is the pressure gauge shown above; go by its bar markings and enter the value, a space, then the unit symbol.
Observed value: 5 bar
